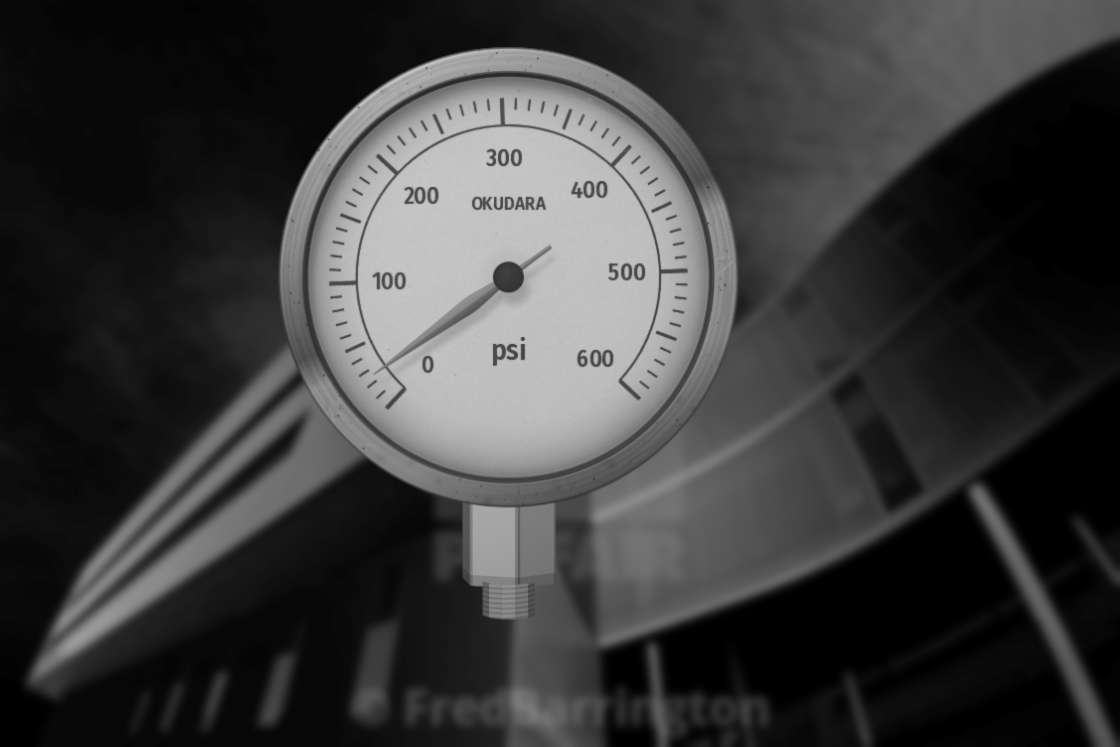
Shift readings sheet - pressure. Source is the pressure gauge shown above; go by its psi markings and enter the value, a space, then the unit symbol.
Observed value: 25 psi
